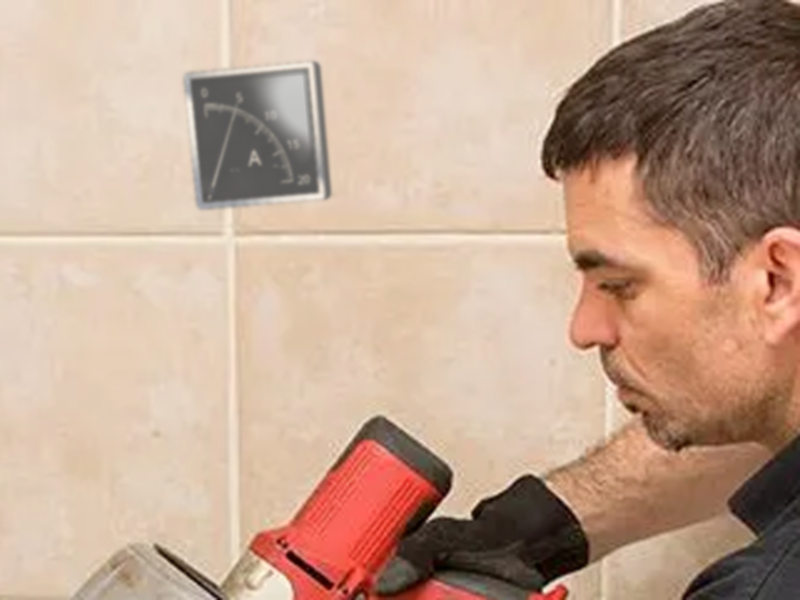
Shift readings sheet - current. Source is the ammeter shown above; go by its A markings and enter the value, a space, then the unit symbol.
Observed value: 5 A
